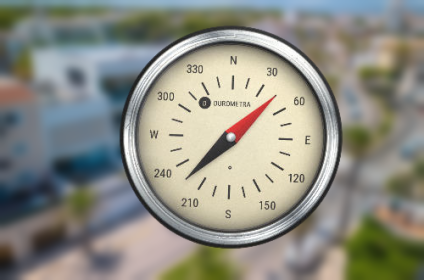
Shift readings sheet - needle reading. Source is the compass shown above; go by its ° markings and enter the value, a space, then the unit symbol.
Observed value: 45 °
